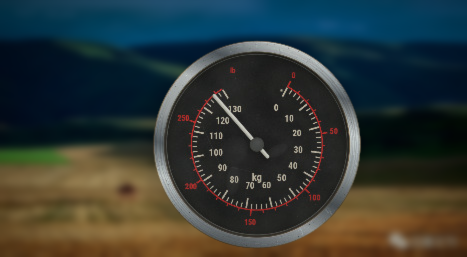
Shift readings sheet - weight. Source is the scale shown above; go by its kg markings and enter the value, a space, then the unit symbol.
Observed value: 126 kg
